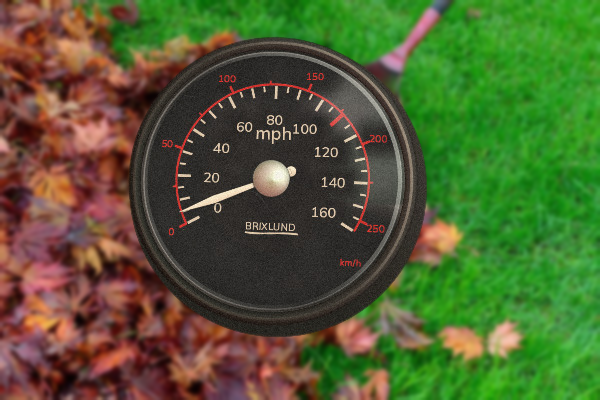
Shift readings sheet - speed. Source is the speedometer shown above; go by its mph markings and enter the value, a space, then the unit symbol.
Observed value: 5 mph
